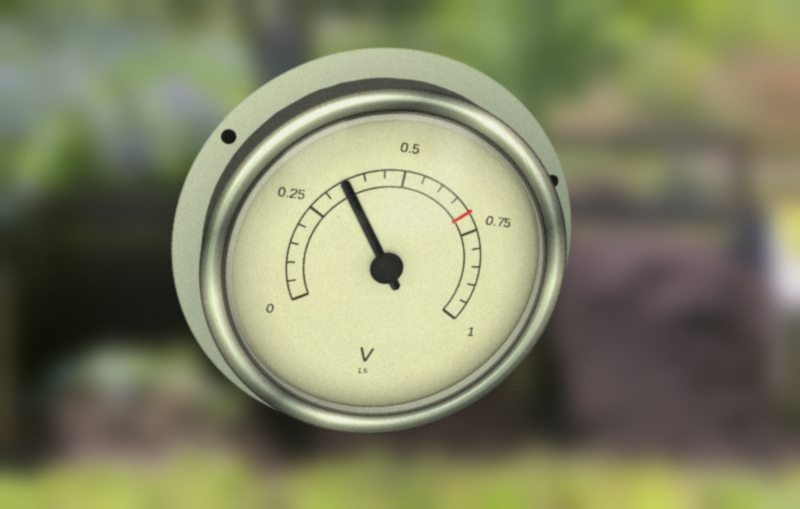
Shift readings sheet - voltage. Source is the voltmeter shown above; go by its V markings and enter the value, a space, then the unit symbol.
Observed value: 0.35 V
